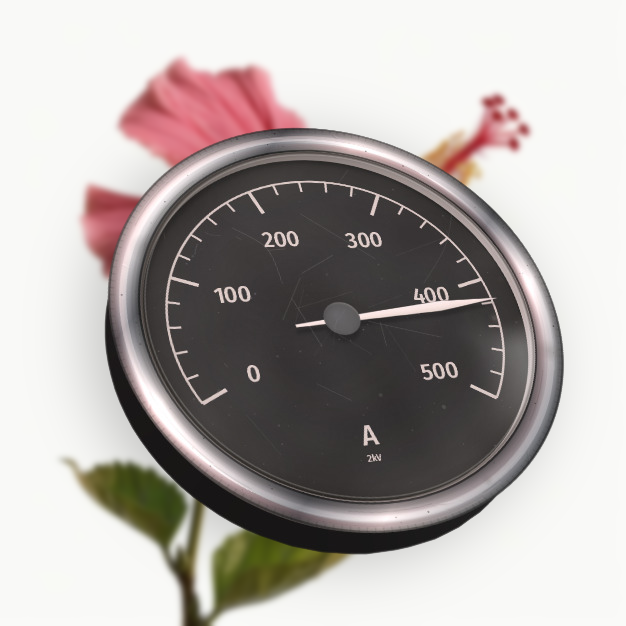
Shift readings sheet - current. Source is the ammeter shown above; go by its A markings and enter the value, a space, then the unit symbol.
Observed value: 420 A
